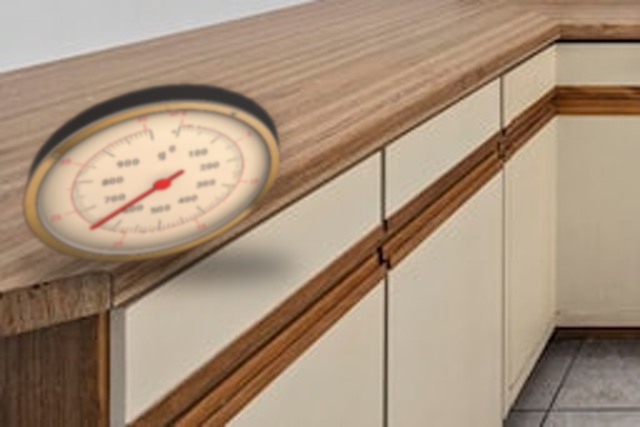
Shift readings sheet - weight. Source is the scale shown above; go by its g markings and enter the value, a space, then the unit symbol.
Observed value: 650 g
